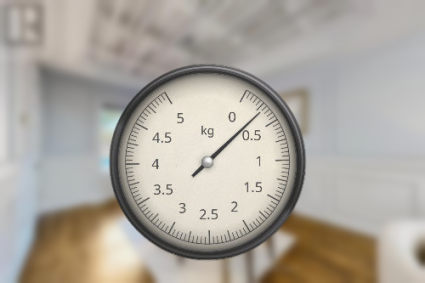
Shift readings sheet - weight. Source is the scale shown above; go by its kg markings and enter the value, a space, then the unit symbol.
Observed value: 0.3 kg
